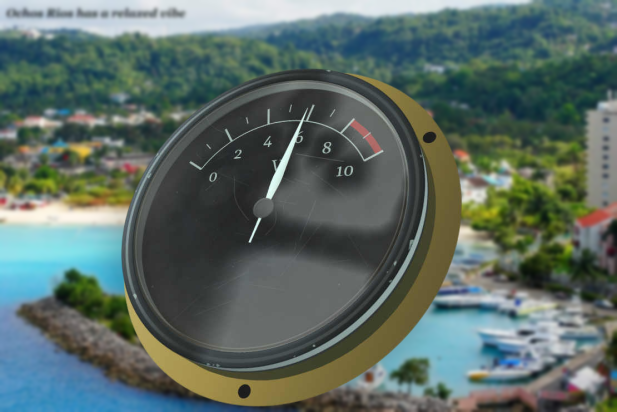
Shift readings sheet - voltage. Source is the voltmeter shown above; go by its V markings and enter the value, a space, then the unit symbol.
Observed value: 6 V
